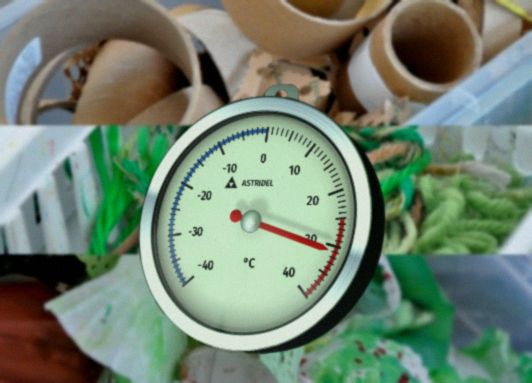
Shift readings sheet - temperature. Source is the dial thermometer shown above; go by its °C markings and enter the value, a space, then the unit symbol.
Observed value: 31 °C
